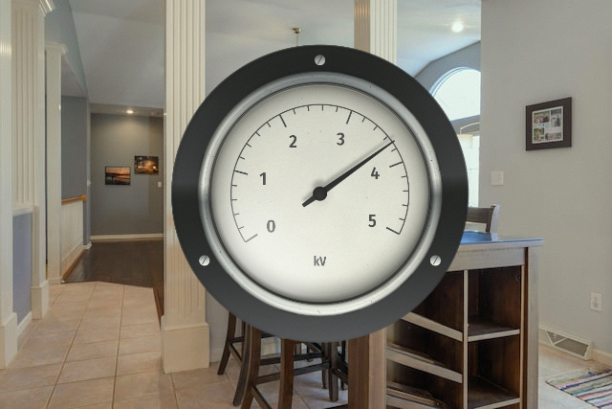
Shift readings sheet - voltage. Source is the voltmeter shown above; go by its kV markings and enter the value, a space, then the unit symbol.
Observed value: 3.7 kV
